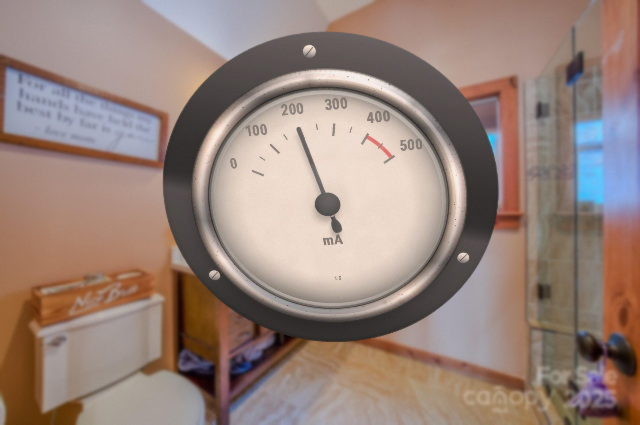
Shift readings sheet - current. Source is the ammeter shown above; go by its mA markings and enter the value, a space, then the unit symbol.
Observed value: 200 mA
